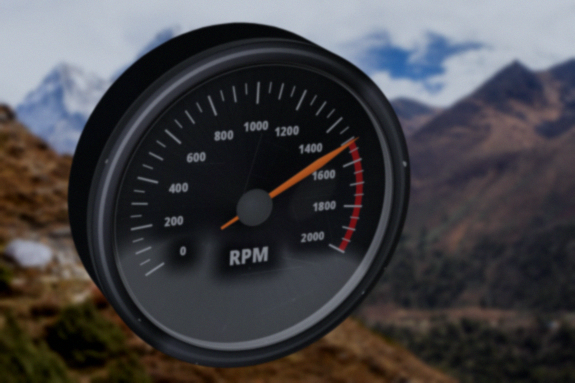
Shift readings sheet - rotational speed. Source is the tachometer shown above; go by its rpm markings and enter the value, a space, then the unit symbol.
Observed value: 1500 rpm
